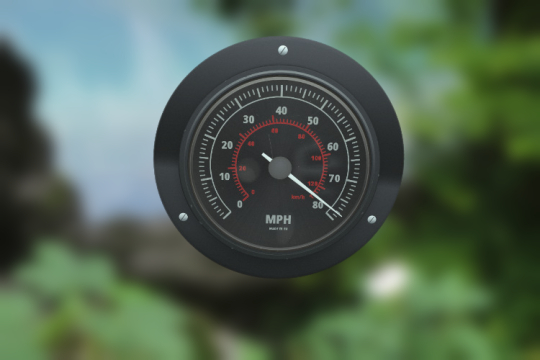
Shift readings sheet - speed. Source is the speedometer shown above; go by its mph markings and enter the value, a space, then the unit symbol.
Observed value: 78 mph
